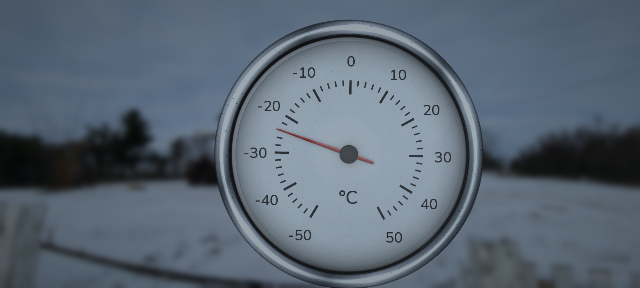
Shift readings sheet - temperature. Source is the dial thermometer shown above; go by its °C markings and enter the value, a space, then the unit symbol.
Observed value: -24 °C
